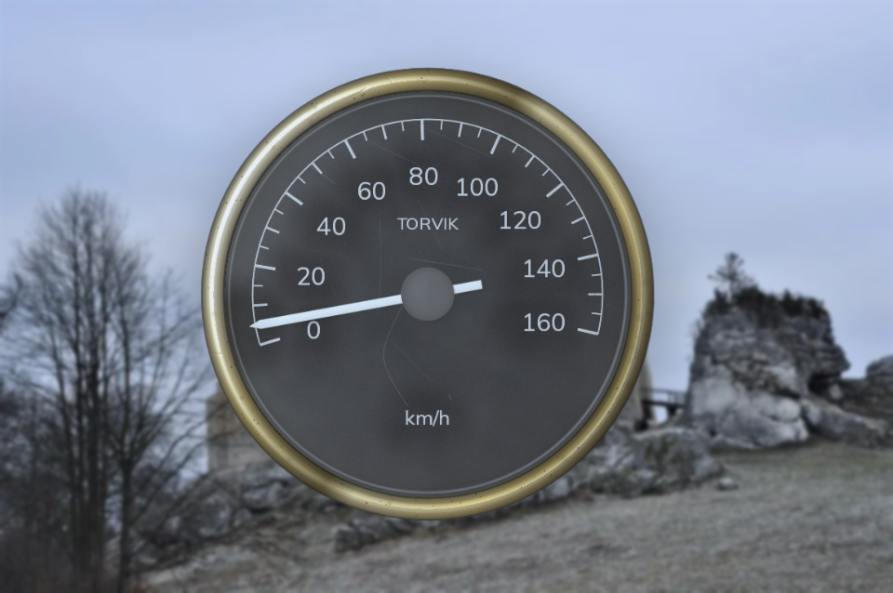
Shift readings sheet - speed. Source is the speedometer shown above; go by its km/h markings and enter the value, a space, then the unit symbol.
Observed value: 5 km/h
